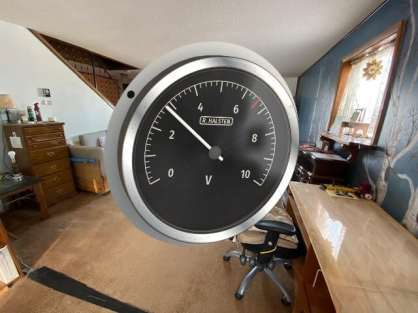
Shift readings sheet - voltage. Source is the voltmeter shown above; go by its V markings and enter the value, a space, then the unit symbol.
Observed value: 2.8 V
